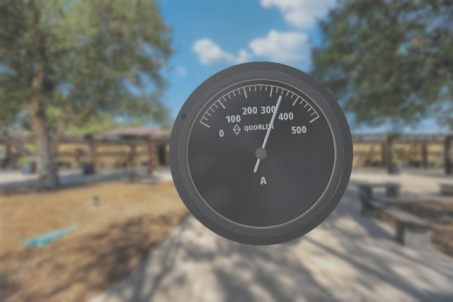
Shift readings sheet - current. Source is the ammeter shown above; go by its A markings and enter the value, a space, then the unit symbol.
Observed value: 340 A
